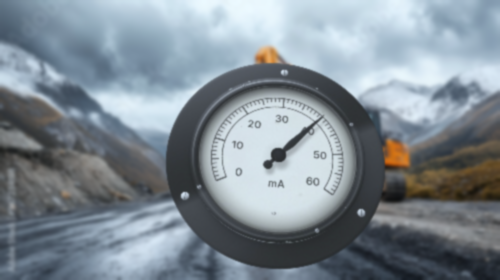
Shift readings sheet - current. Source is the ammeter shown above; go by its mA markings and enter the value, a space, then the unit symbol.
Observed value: 40 mA
